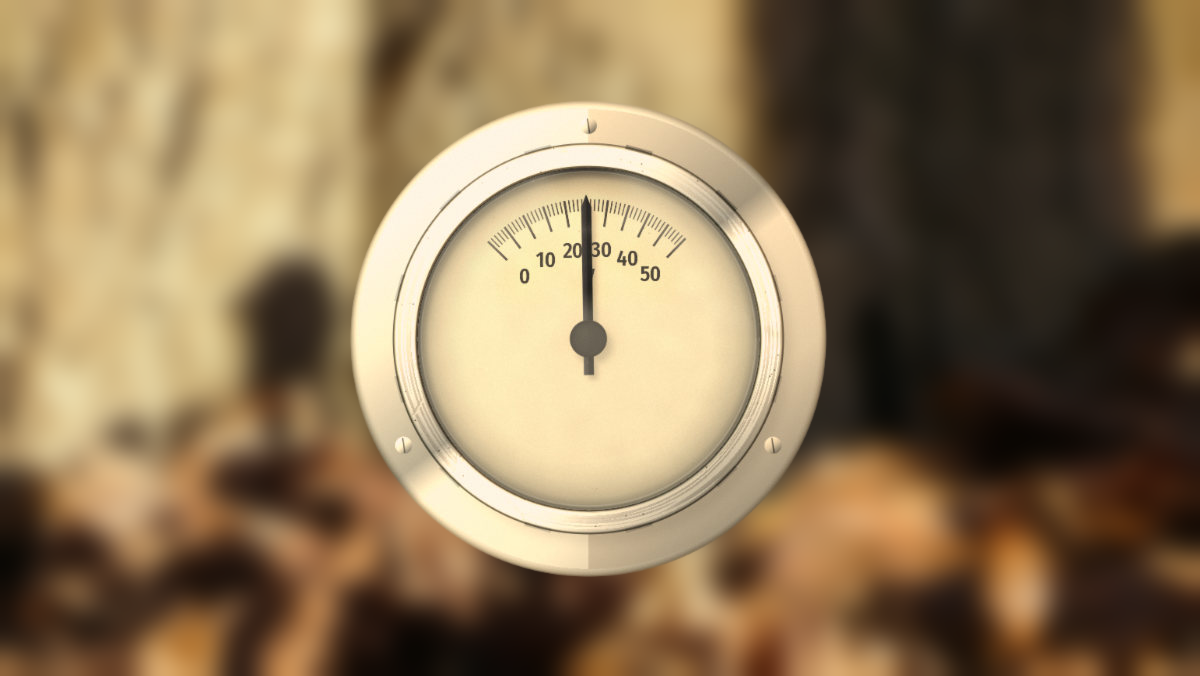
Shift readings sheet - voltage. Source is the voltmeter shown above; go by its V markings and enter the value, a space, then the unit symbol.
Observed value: 25 V
